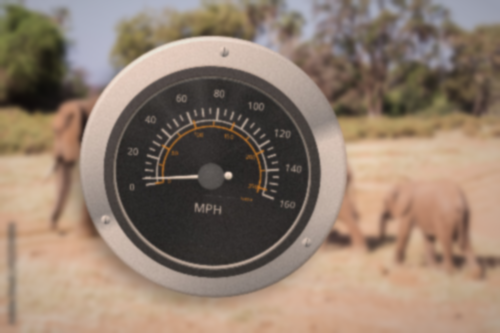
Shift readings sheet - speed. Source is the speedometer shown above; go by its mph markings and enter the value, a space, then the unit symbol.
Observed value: 5 mph
